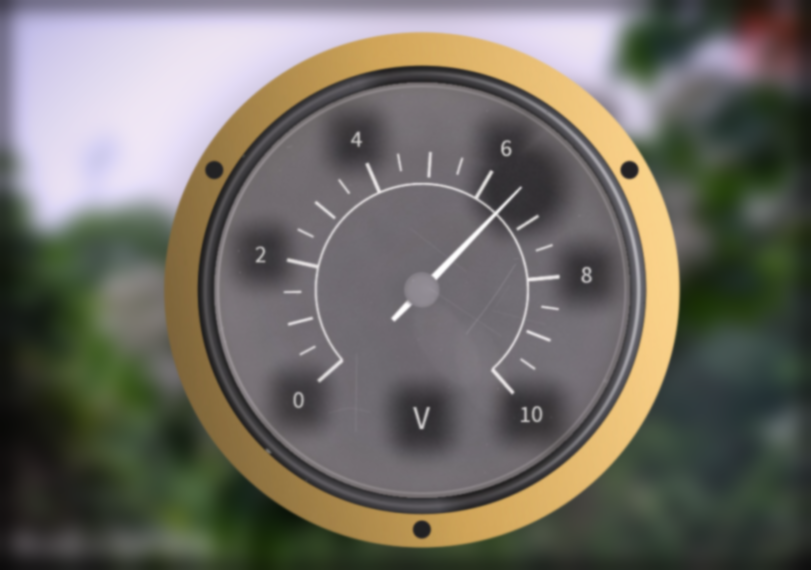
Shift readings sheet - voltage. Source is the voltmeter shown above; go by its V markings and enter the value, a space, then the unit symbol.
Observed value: 6.5 V
